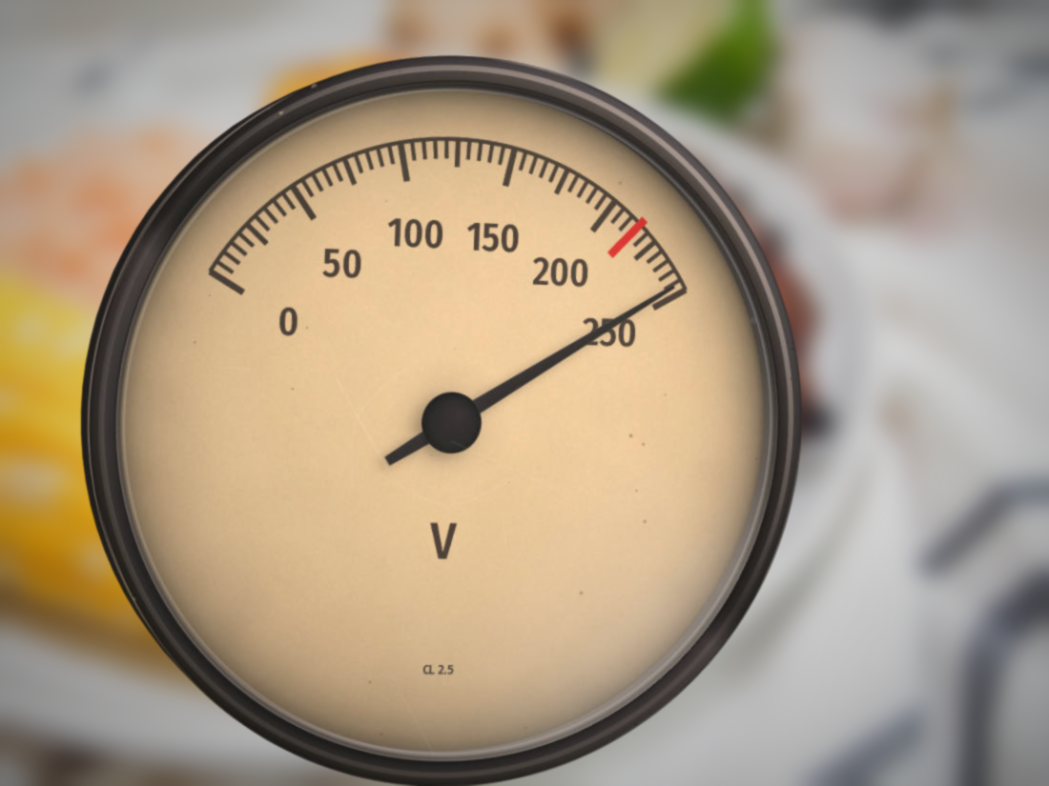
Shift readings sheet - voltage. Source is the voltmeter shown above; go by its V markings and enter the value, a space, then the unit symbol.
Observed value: 245 V
